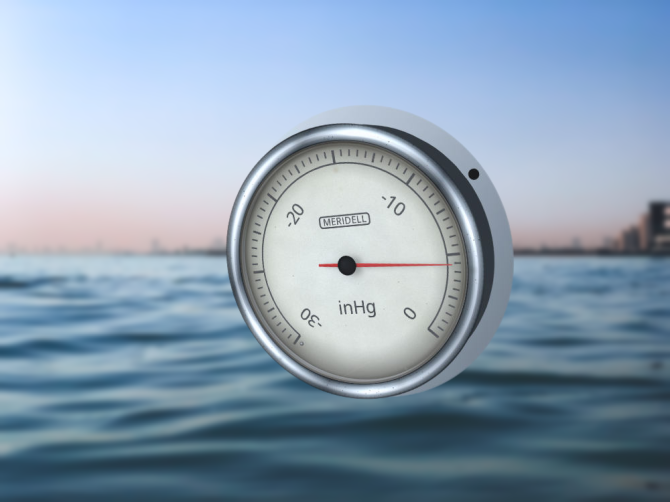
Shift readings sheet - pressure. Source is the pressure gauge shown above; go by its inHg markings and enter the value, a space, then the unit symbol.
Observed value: -4.5 inHg
